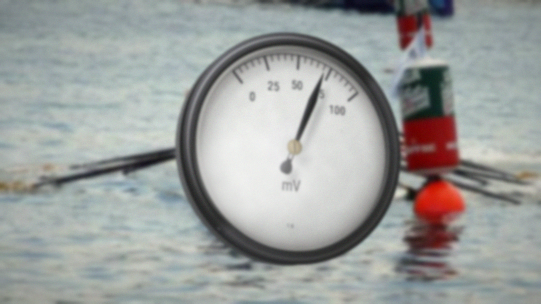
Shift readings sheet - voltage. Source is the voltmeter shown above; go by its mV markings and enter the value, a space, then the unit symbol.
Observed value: 70 mV
